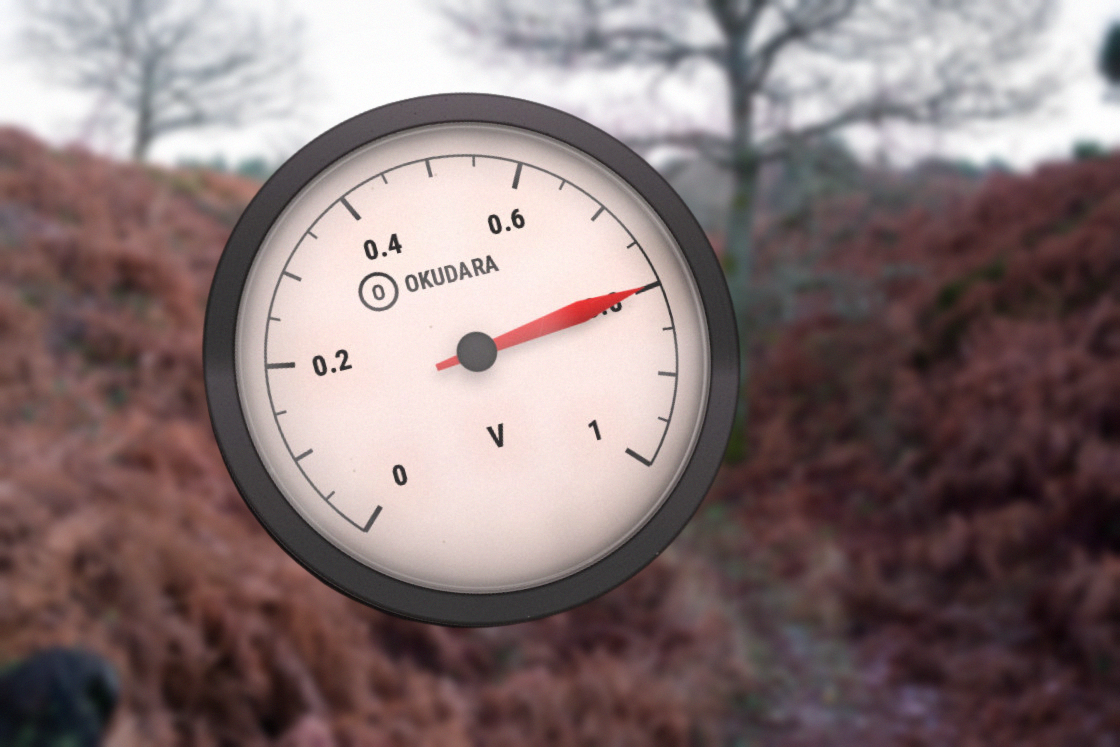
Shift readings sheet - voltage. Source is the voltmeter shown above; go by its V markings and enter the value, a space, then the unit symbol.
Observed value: 0.8 V
